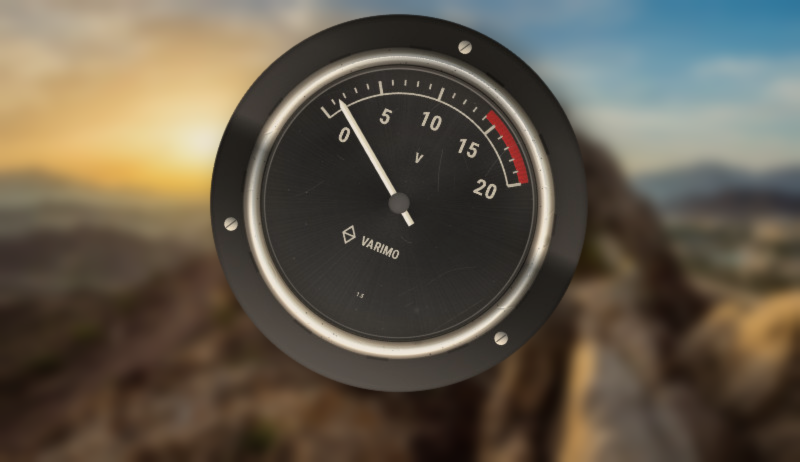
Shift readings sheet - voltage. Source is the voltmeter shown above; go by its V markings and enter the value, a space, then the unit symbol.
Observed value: 1.5 V
